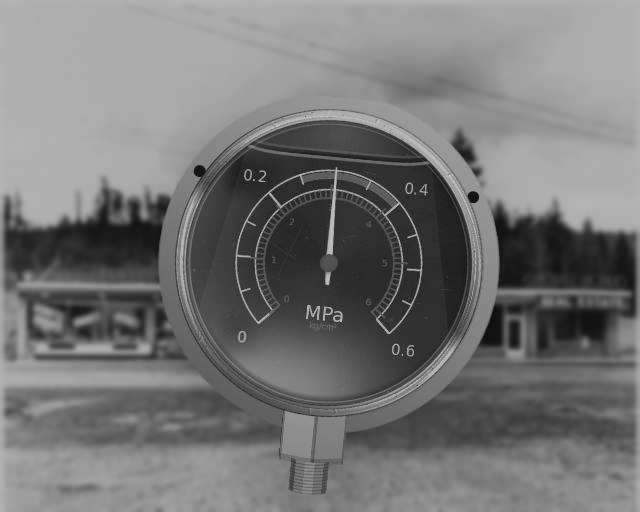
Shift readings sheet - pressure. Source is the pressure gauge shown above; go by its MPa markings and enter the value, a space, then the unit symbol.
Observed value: 0.3 MPa
